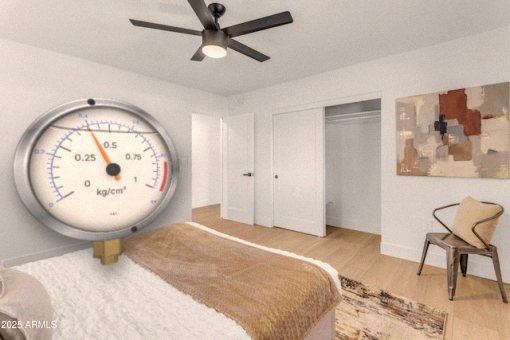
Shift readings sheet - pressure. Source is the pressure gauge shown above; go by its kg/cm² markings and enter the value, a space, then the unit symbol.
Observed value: 0.4 kg/cm²
